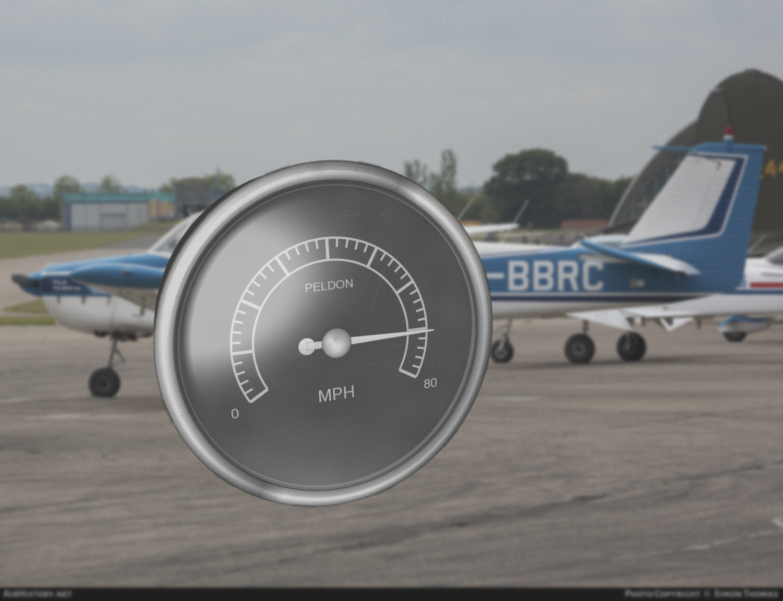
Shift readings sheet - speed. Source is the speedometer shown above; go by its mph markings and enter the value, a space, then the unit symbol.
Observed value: 70 mph
